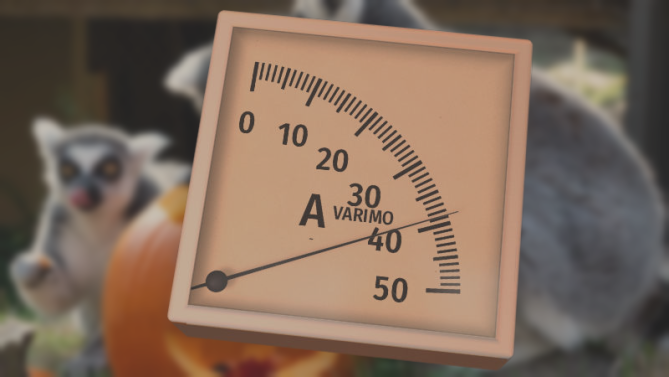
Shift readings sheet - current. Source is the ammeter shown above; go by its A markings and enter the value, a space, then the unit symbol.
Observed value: 39 A
